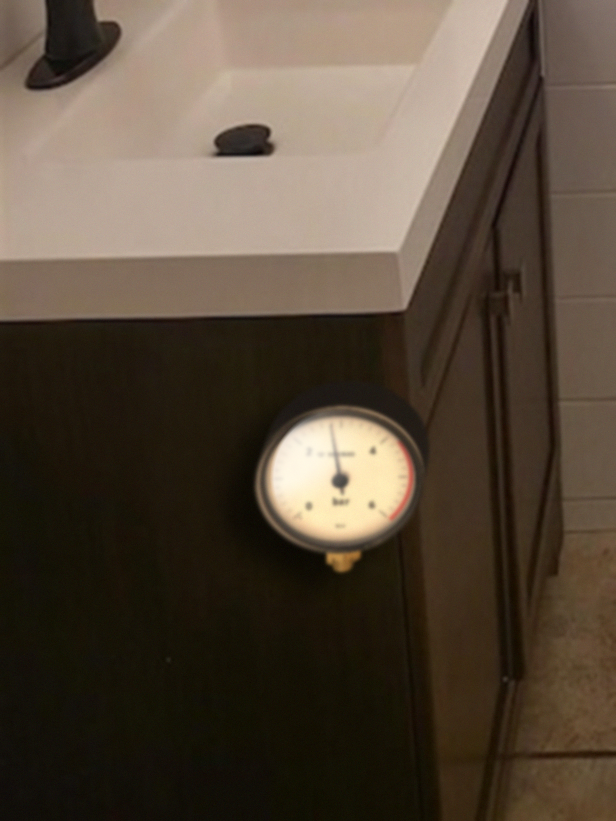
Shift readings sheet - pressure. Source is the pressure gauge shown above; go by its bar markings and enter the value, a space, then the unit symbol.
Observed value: 2.8 bar
